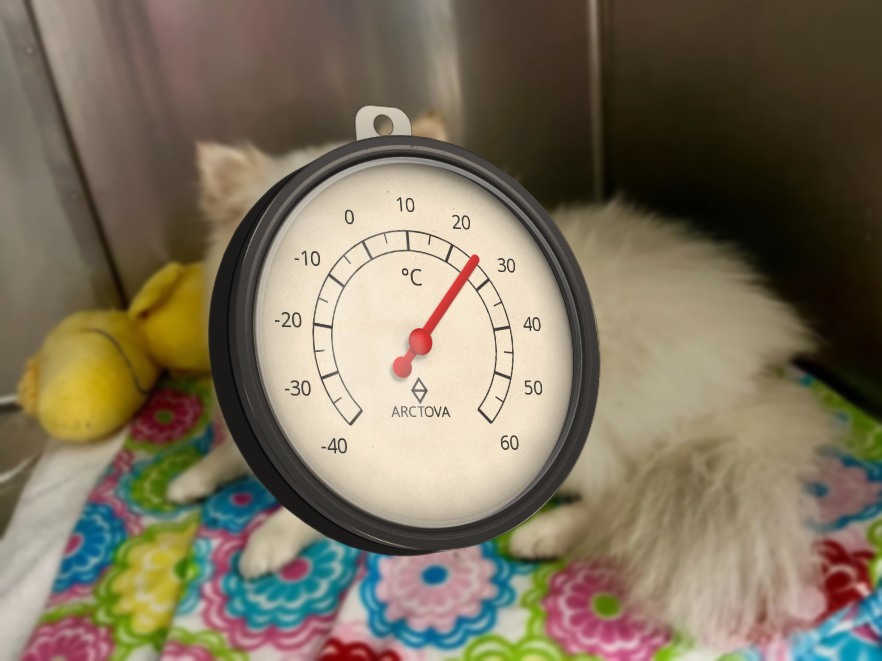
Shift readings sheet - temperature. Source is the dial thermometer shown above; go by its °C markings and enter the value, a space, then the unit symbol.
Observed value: 25 °C
